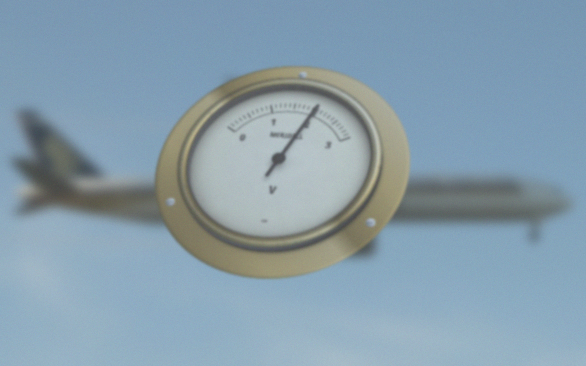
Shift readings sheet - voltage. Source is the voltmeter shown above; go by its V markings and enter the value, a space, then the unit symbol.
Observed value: 2 V
